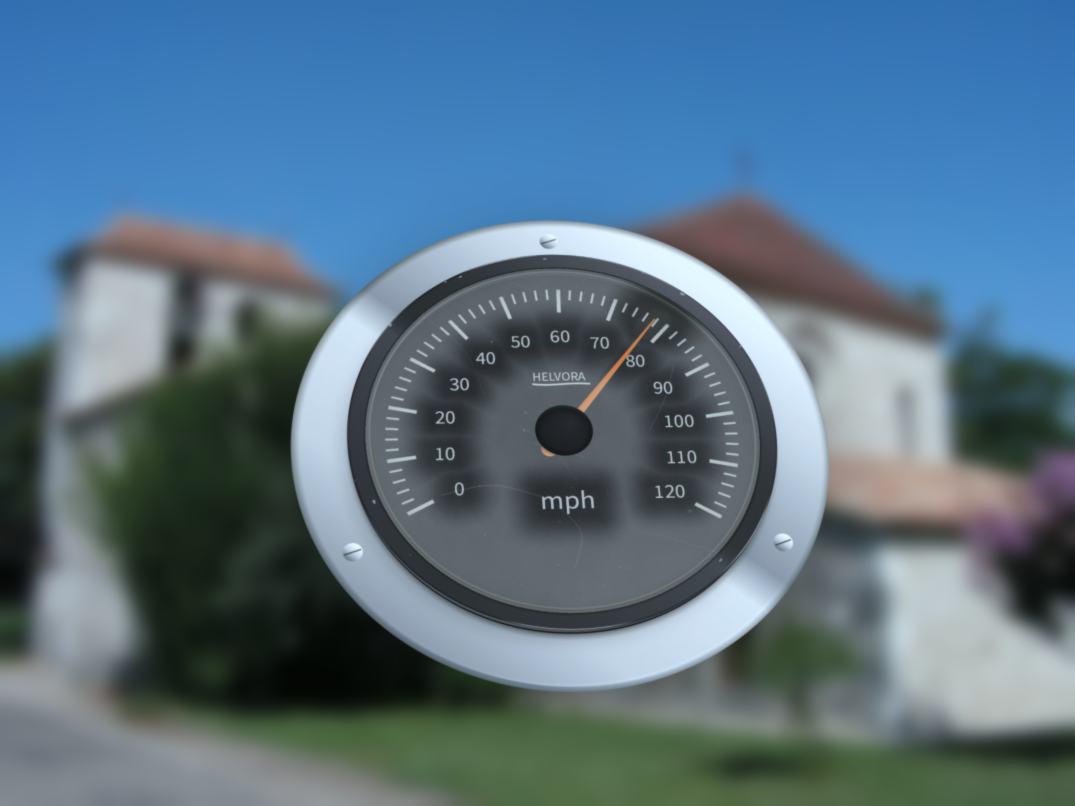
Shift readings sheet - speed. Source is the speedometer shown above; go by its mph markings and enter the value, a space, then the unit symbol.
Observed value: 78 mph
